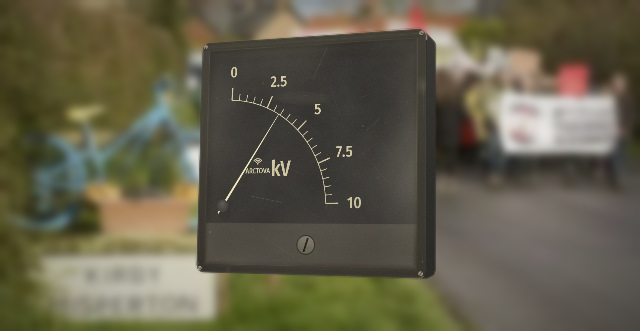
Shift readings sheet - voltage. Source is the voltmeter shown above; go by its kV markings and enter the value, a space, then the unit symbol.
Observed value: 3.5 kV
